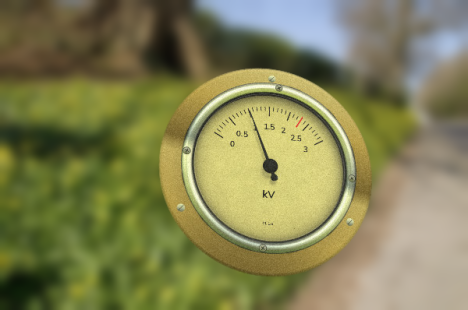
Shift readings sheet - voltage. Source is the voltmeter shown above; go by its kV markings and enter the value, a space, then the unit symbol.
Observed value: 1 kV
